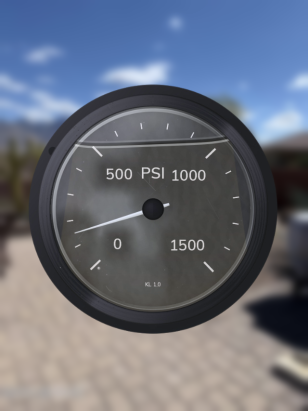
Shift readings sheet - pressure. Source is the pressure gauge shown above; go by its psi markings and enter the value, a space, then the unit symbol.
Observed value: 150 psi
